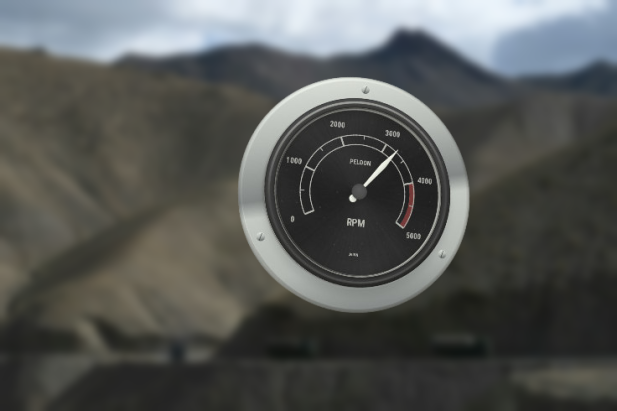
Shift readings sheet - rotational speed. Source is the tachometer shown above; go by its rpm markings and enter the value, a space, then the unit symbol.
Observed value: 3250 rpm
